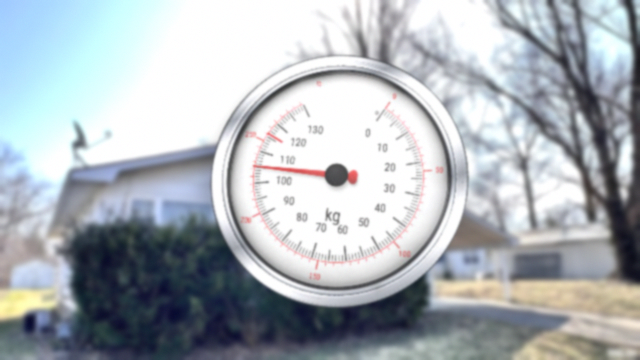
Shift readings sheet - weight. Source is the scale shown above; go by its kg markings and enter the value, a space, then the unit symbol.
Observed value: 105 kg
